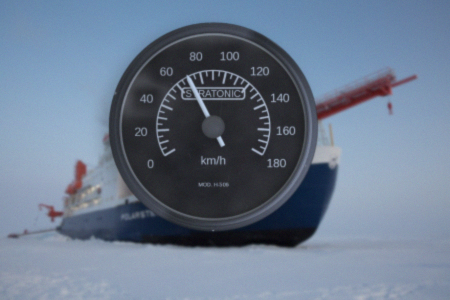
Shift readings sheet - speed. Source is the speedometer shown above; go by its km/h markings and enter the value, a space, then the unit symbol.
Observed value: 70 km/h
